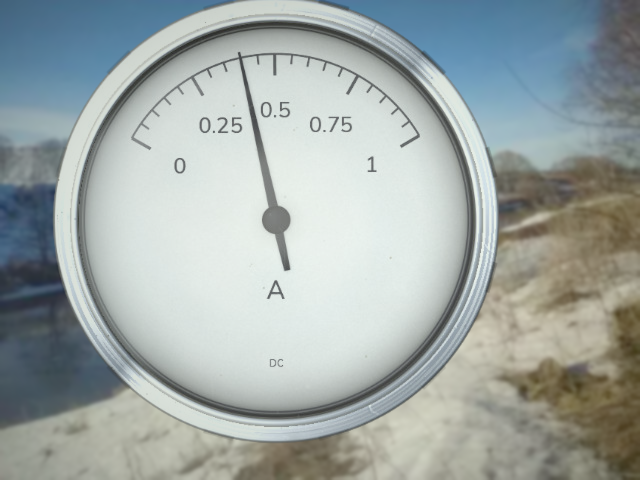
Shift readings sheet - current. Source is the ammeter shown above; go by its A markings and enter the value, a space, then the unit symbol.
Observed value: 0.4 A
